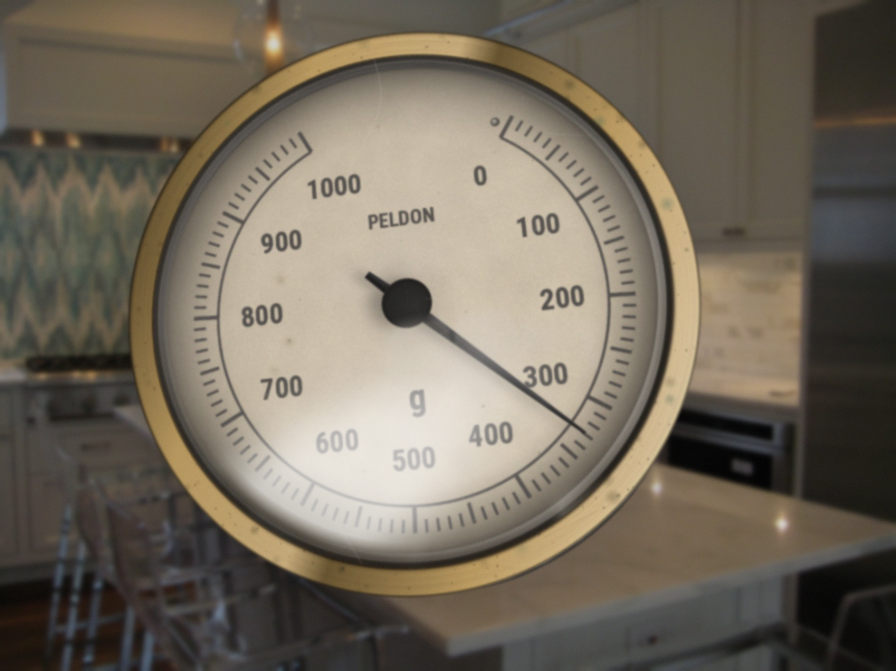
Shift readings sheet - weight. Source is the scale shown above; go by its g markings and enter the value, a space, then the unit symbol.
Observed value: 330 g
